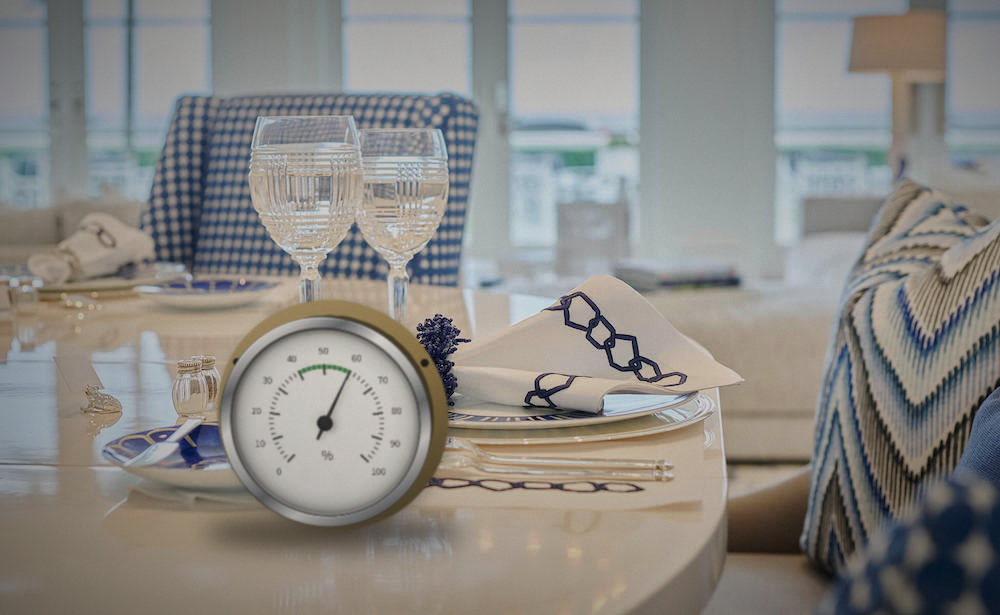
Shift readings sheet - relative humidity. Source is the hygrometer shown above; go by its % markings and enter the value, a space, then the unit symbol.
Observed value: 60 %
